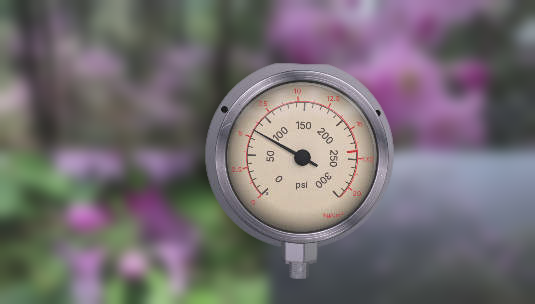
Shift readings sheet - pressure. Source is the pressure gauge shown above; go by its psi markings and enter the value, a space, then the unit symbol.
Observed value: 80 psi
